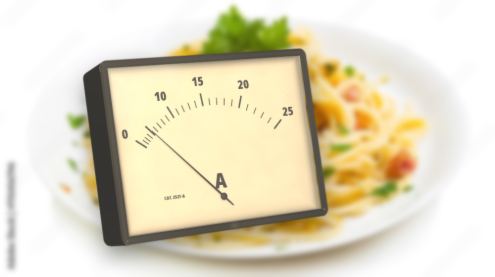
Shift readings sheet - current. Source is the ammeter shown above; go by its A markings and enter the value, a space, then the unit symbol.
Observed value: 5 A
